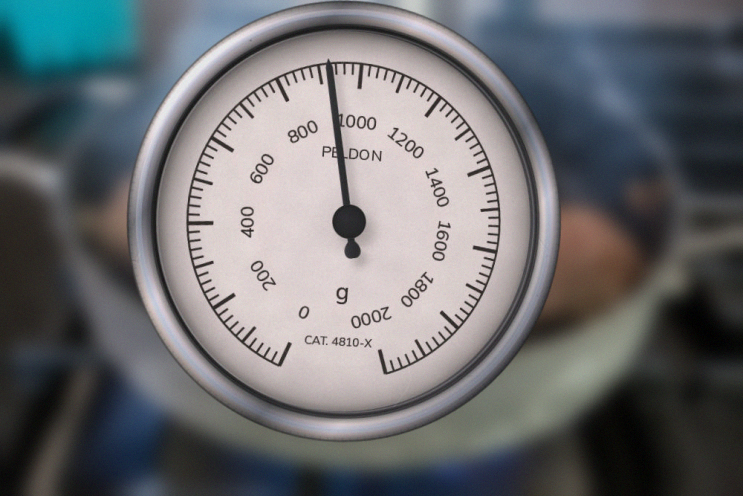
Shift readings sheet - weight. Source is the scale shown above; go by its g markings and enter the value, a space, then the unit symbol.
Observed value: 920 g
